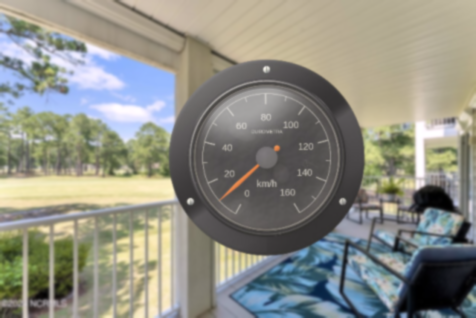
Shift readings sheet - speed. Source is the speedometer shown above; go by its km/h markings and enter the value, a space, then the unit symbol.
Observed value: 10 km/h
